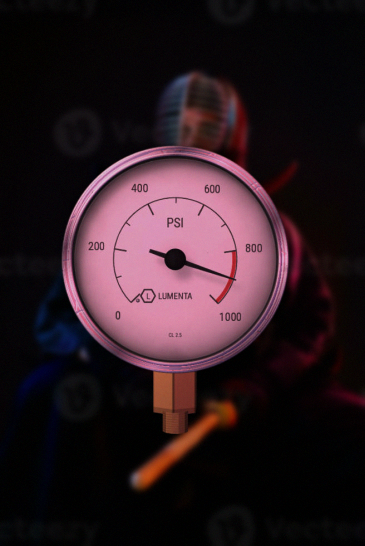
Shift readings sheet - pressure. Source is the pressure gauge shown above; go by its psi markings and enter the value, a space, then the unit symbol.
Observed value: 900 psi
